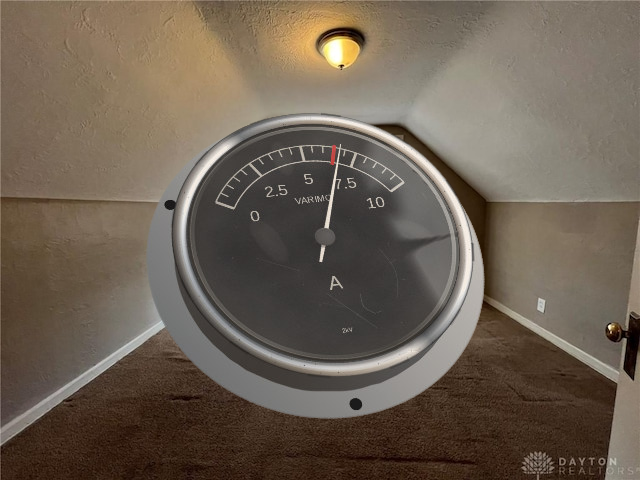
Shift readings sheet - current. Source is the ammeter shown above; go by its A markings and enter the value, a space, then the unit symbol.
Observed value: 6.75 A
